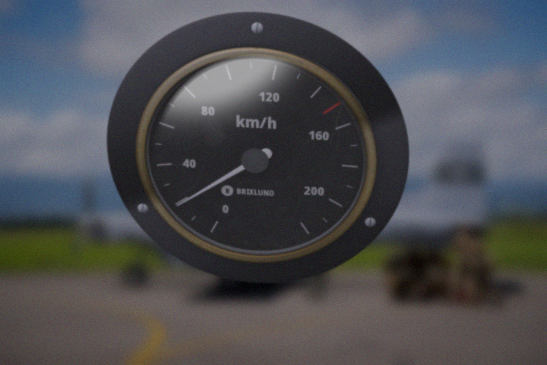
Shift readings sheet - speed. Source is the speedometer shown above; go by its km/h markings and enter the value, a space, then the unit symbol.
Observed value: 20 km/h
